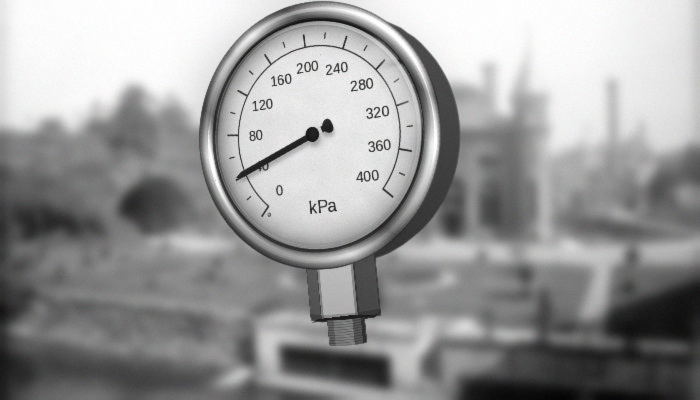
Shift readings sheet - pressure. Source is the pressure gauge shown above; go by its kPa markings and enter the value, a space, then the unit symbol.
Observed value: 40 kPa
